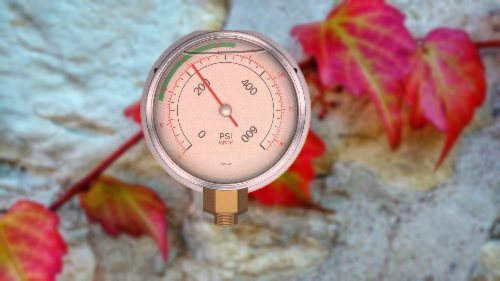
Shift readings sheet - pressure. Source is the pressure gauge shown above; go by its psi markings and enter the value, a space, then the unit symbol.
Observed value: 220 psi
